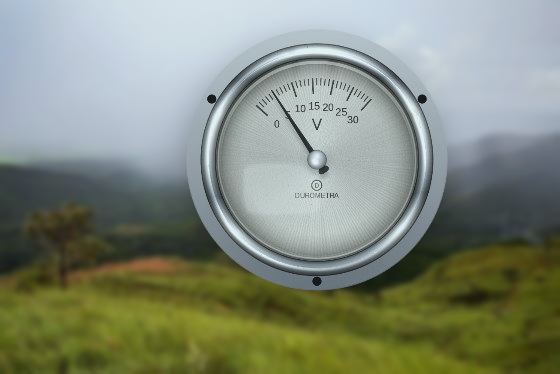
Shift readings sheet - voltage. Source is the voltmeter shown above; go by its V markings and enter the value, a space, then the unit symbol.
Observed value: 5 V
